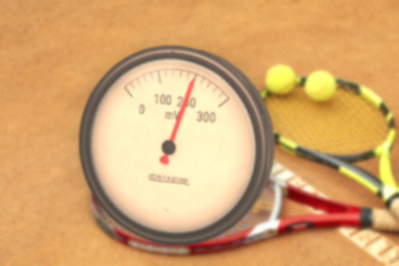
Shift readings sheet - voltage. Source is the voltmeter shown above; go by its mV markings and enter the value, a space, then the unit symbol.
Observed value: 200 mV
